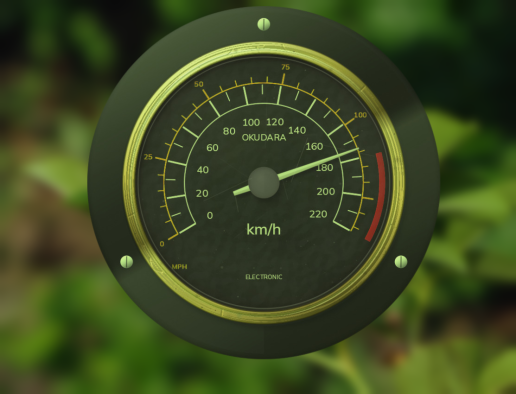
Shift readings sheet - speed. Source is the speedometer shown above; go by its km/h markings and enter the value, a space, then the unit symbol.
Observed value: 175 km/h
